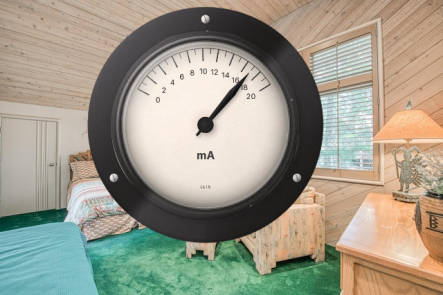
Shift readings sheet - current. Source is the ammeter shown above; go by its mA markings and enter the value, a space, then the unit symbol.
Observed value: 17 mA
